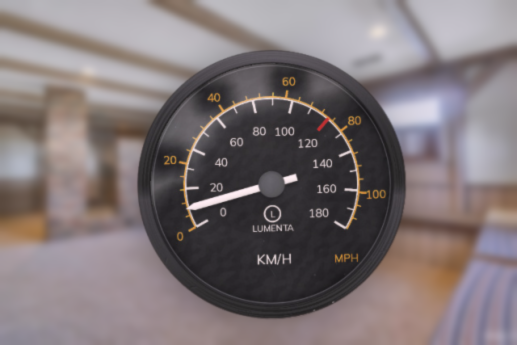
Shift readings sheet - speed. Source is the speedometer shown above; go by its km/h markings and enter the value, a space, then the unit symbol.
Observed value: 10 km/h
